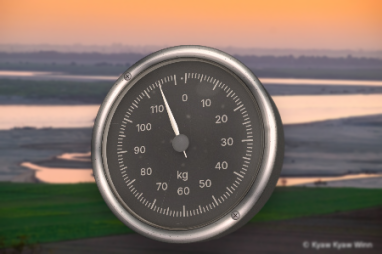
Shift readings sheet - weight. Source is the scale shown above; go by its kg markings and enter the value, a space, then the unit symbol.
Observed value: 115 kg
